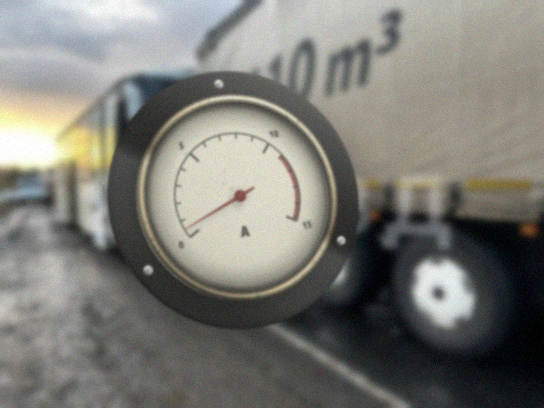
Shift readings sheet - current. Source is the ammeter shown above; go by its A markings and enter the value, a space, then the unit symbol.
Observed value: 0.5 A
